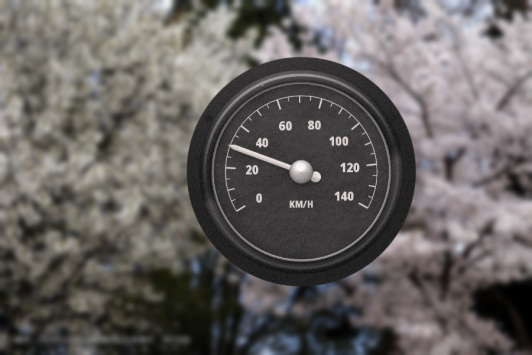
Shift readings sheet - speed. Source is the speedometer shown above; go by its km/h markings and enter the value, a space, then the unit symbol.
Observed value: 30 km/h
